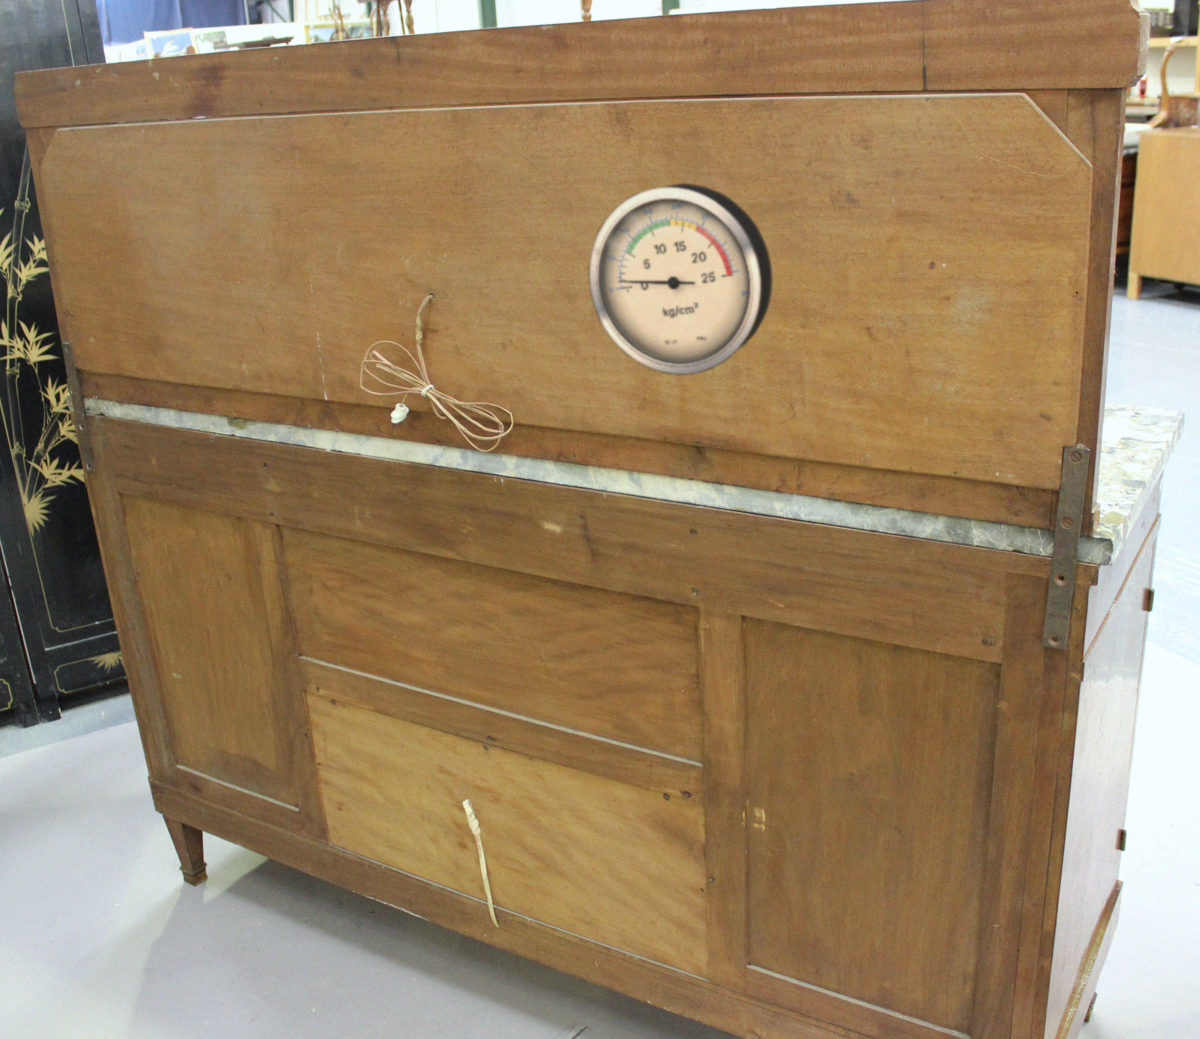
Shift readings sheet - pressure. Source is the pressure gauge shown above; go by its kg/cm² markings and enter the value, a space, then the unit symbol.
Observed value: 1 kg/cm²
